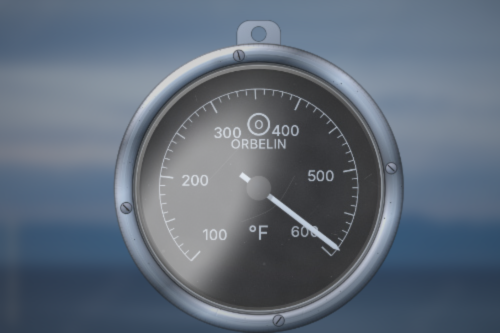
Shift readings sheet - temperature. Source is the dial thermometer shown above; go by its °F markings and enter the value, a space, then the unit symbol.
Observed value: 590 °F
